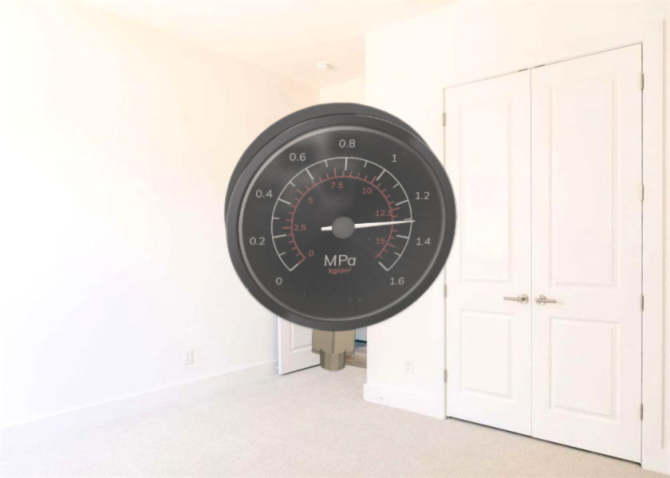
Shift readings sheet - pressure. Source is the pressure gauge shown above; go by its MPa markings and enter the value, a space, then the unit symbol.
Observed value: 1.3 MPa
